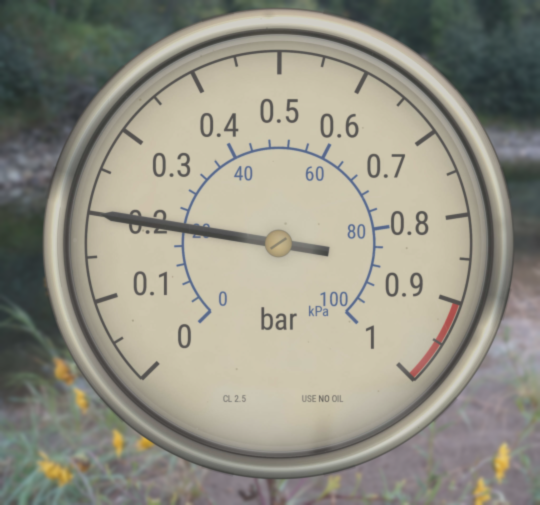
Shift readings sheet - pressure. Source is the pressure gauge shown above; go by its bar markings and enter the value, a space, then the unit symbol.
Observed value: 0.2 bar
